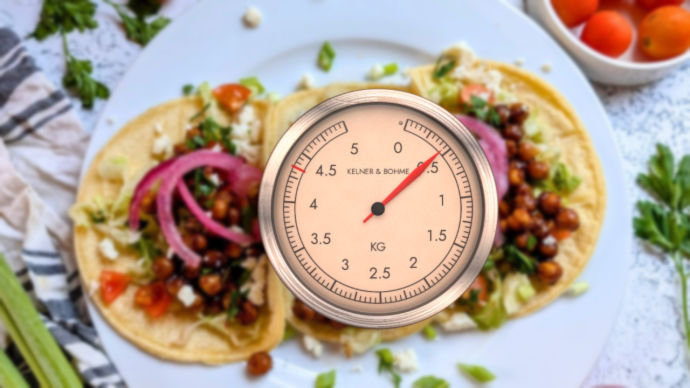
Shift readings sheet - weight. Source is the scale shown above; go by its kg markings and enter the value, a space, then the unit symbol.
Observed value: 0.45 kg
